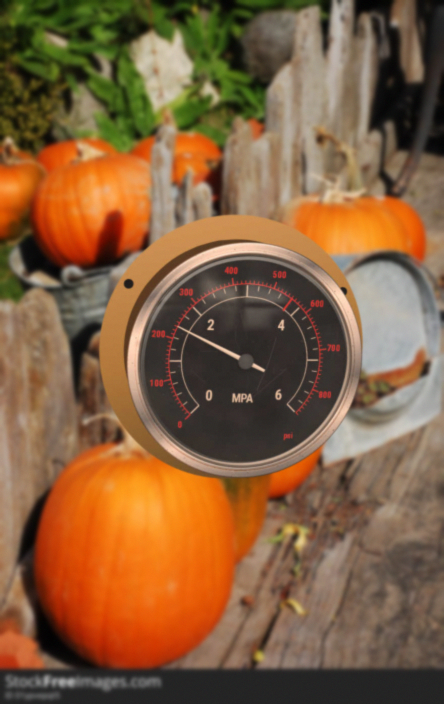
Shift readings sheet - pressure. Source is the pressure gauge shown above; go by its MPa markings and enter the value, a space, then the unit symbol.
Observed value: 1.6 MPa
